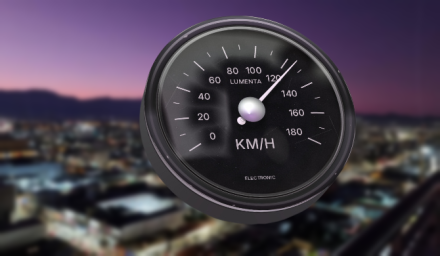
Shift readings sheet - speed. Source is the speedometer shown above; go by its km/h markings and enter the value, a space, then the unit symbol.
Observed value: 125 km/h
